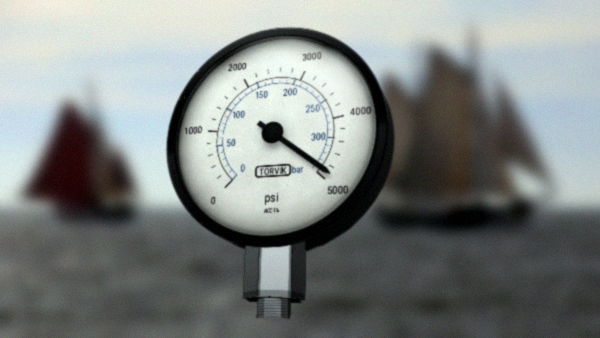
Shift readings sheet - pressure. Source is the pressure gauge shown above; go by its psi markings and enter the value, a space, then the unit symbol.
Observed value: 4900 psi
